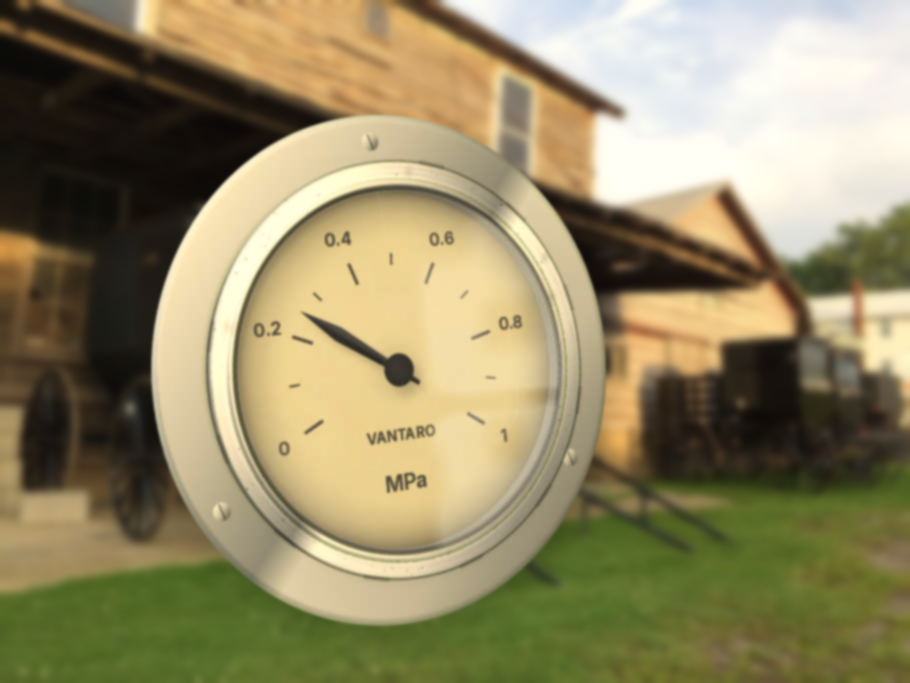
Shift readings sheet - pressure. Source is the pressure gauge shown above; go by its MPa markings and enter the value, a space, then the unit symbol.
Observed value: 0.25 MPa
